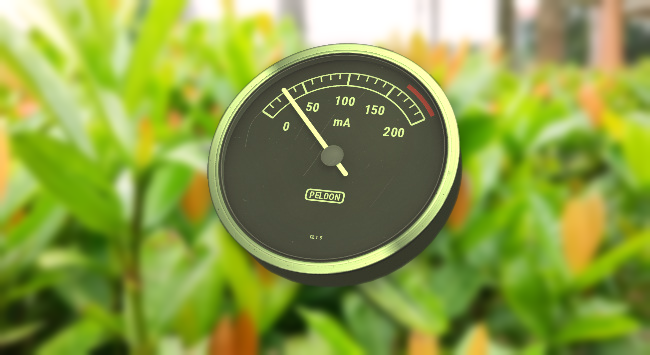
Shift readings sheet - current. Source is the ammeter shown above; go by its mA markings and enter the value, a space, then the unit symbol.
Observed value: 30 mA
